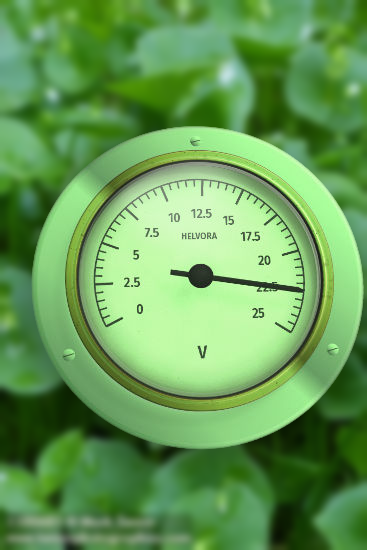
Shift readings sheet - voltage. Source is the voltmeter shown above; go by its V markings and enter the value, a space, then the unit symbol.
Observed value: 22.5 V
